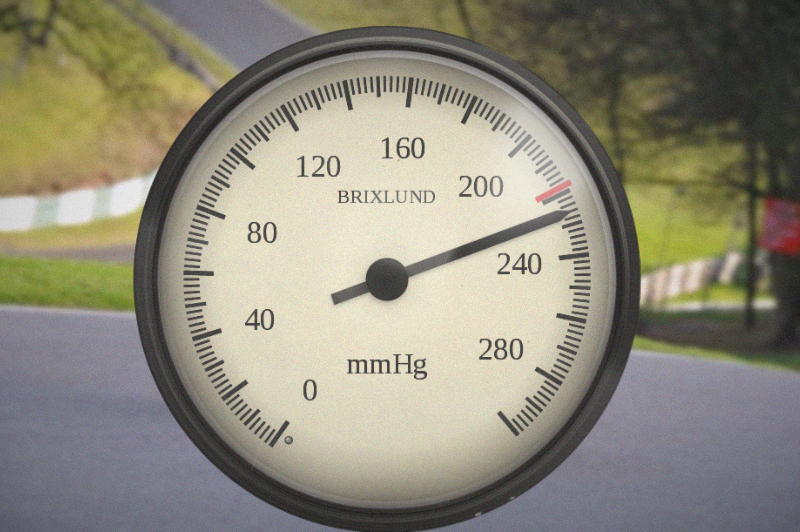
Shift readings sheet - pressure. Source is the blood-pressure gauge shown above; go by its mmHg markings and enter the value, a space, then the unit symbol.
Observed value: 226 mmHg
